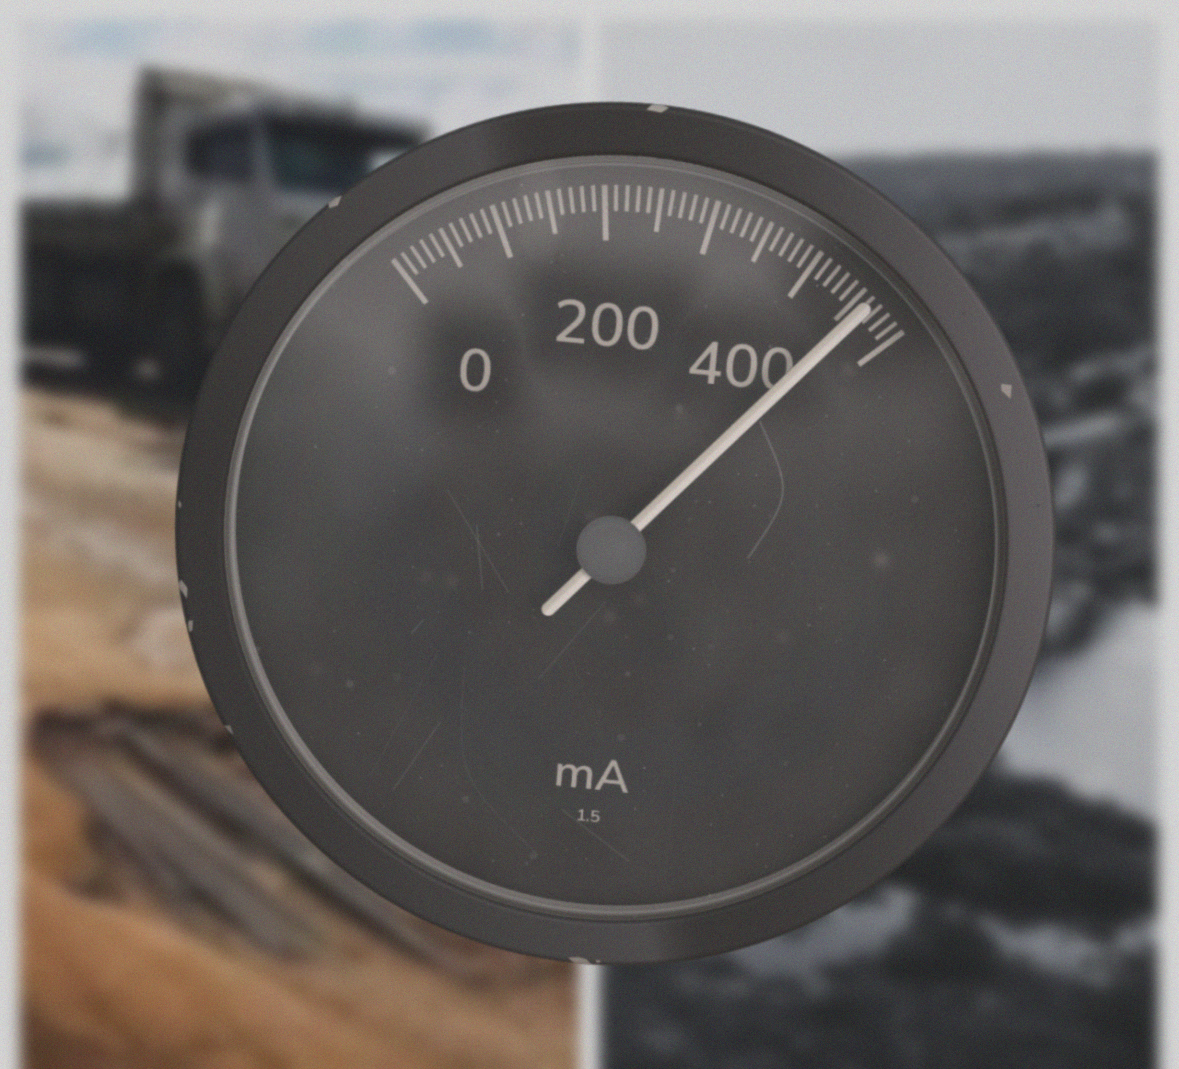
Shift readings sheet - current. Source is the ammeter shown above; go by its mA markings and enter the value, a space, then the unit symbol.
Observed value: 460 mA
